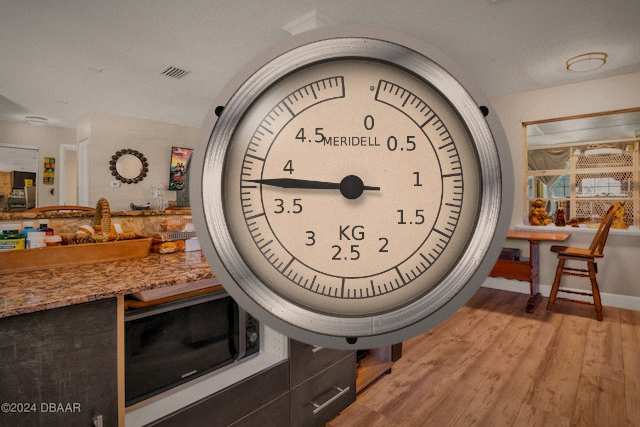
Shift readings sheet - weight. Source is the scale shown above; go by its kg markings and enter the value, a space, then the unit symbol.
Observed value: 3.8 kg
